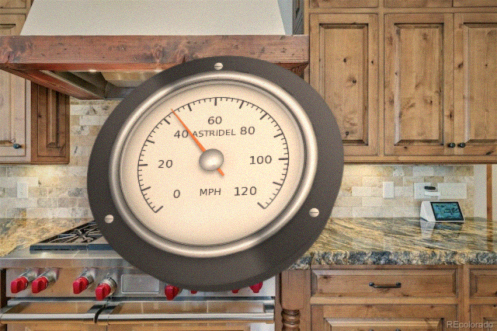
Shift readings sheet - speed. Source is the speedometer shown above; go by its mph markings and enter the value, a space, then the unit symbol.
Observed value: 44 mph
